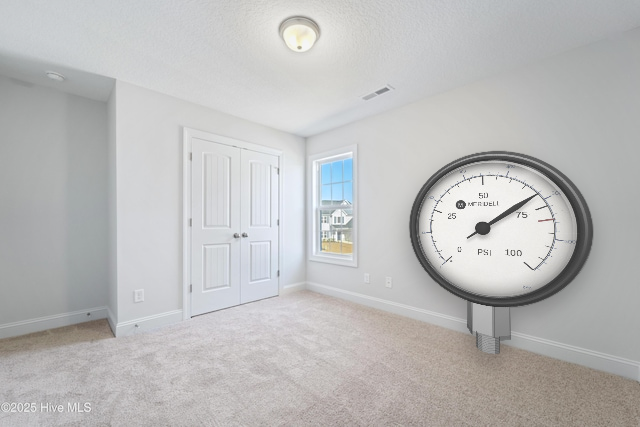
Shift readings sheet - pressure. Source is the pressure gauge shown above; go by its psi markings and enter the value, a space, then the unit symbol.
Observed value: 70 psi
